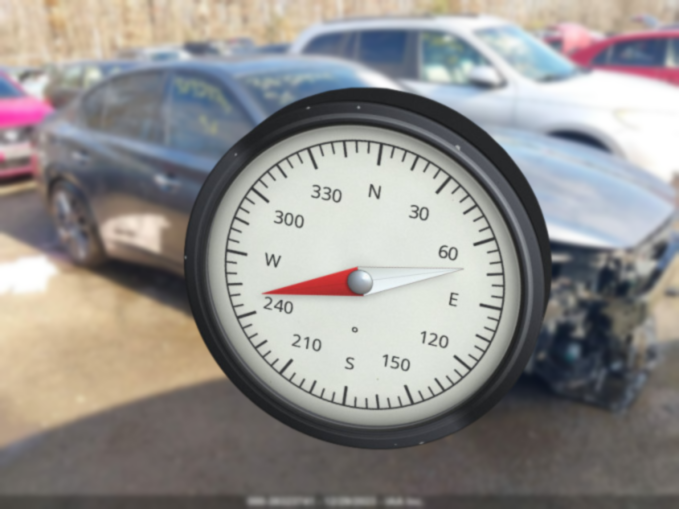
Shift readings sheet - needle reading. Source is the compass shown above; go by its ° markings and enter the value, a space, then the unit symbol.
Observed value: 250 °
